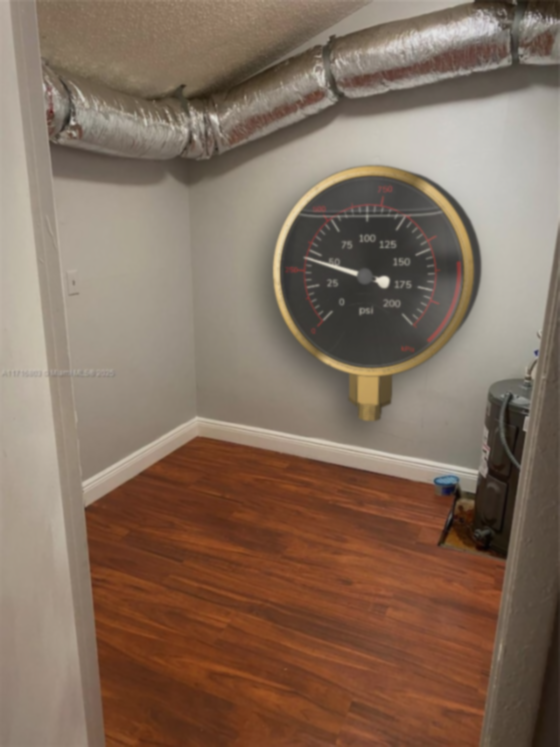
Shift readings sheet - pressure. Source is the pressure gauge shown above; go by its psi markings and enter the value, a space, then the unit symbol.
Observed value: 45 psi
